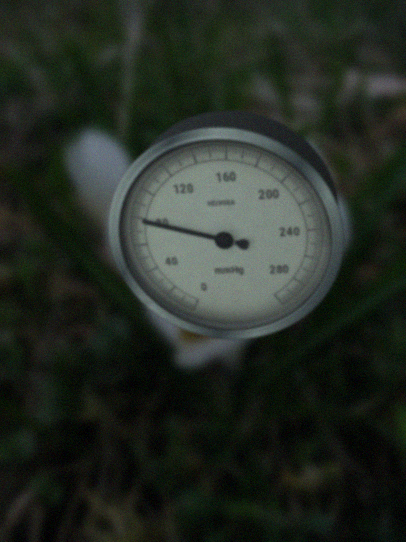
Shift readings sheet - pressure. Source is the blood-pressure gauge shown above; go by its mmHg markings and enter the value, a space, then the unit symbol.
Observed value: 80 mmHg
